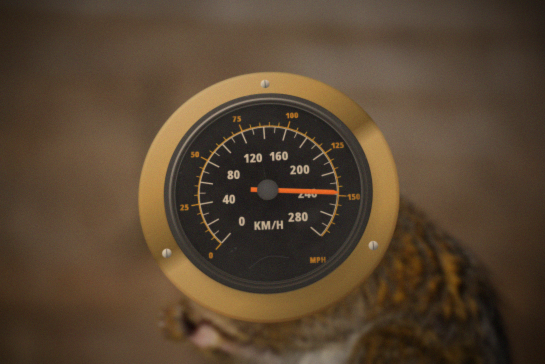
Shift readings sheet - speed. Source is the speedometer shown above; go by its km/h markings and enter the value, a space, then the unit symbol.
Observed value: 240 km/h
